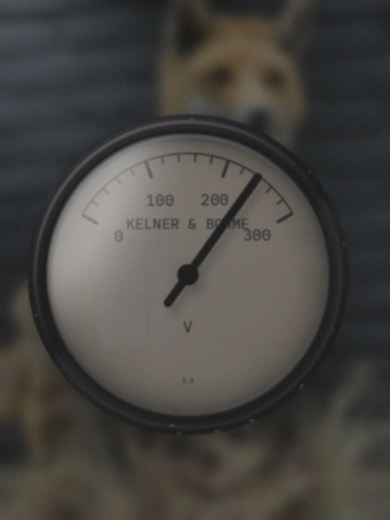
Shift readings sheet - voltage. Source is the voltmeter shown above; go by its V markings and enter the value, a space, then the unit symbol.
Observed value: 240 V
